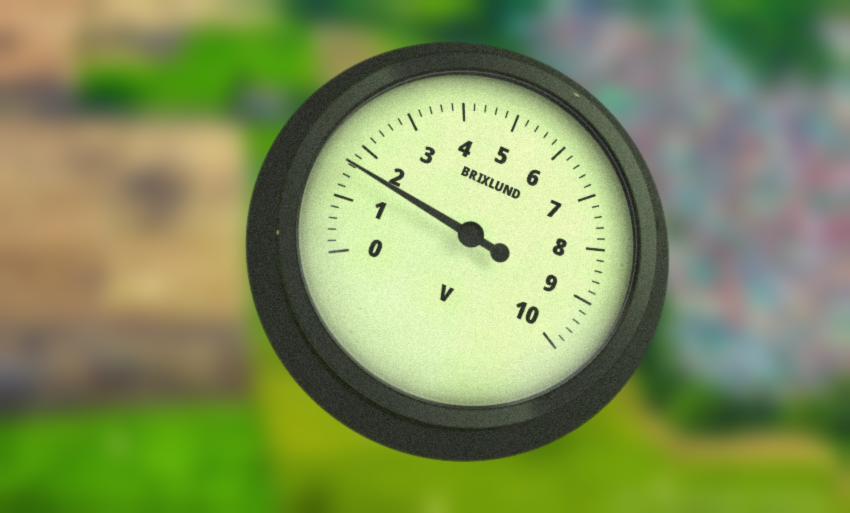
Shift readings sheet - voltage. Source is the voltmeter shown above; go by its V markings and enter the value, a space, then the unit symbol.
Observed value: 1.6 V
